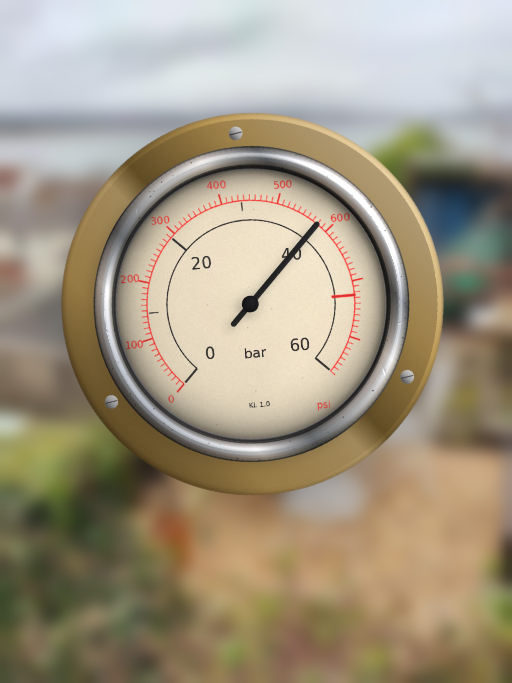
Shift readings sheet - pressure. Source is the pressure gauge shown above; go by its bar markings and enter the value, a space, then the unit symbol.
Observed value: 40 bar
